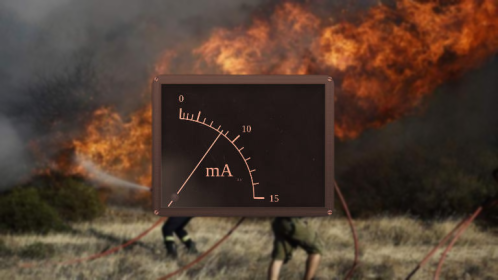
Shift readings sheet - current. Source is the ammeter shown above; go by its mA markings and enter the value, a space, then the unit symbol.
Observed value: 8.5 mA
